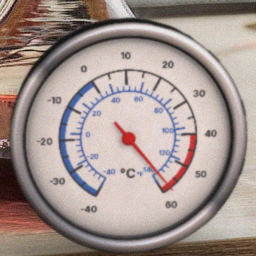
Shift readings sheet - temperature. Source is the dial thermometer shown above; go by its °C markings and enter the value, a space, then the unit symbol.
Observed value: 57.5 °C
